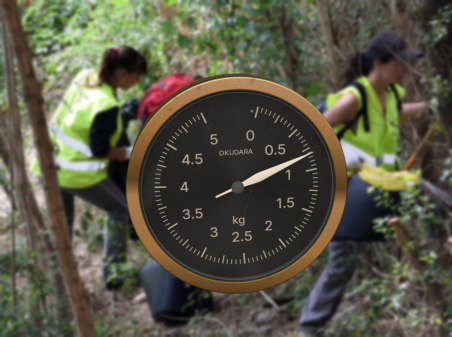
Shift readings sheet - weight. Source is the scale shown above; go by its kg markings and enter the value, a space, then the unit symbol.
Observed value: 0.8 kg
